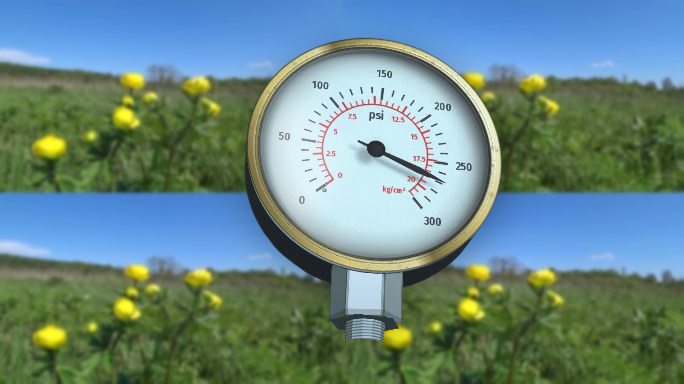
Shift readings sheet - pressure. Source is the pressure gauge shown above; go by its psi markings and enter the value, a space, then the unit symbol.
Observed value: 270 psi
